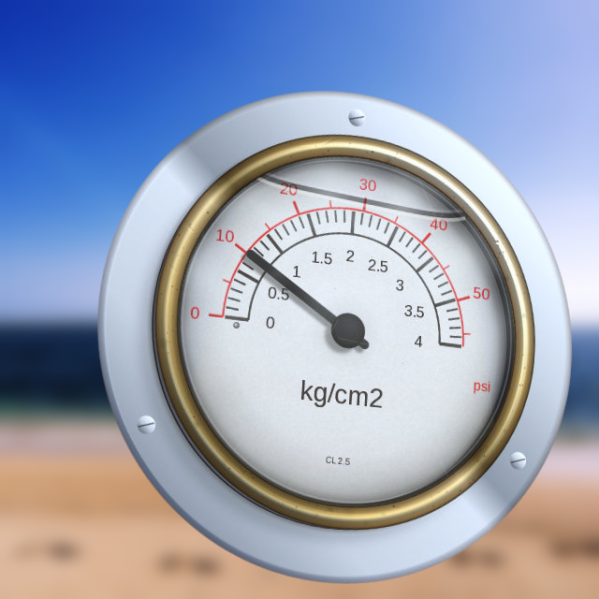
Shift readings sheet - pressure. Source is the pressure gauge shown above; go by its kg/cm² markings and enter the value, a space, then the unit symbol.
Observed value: 0.7 kg/cm²
